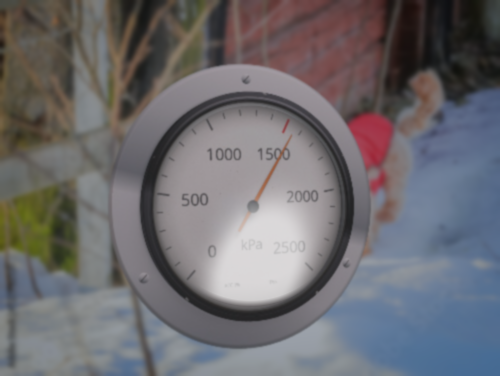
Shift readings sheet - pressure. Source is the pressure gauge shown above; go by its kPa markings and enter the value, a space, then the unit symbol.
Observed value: 1550 kPa
